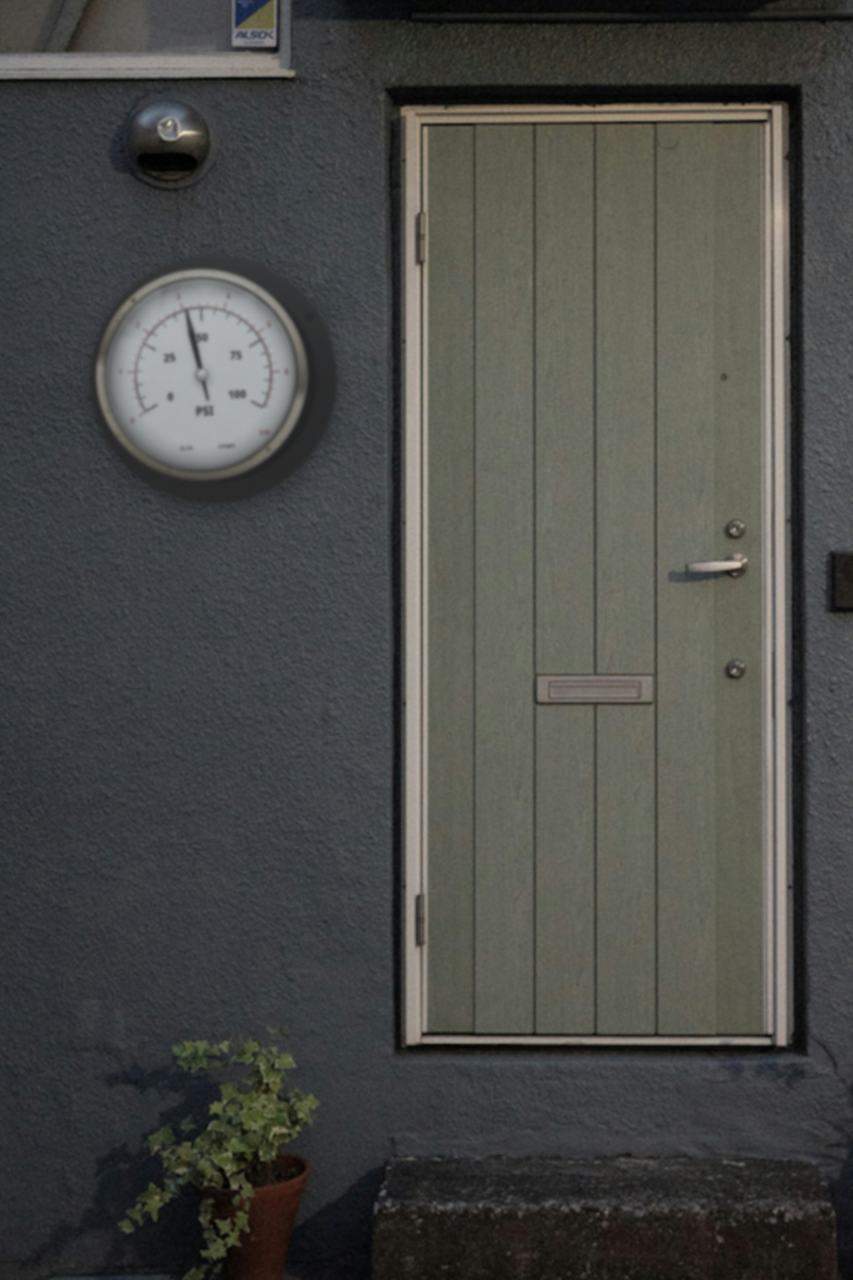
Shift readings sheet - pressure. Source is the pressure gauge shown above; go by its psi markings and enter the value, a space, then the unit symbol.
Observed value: 45 psi
